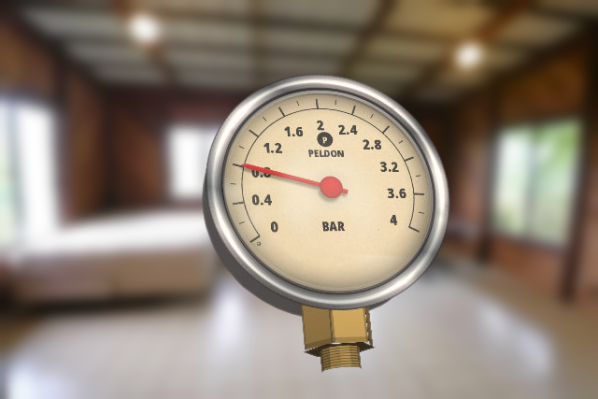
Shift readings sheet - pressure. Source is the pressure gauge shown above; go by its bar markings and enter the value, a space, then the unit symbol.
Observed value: 0.8 bar
